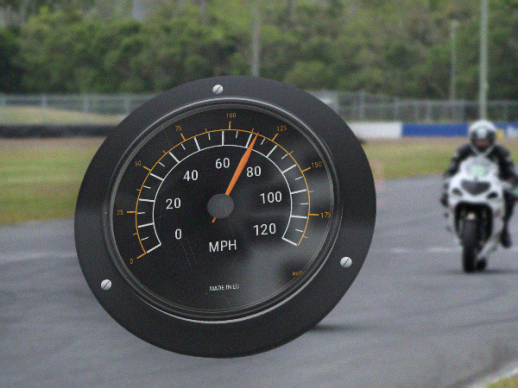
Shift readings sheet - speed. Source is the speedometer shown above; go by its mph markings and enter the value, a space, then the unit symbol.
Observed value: 72.5 mph
